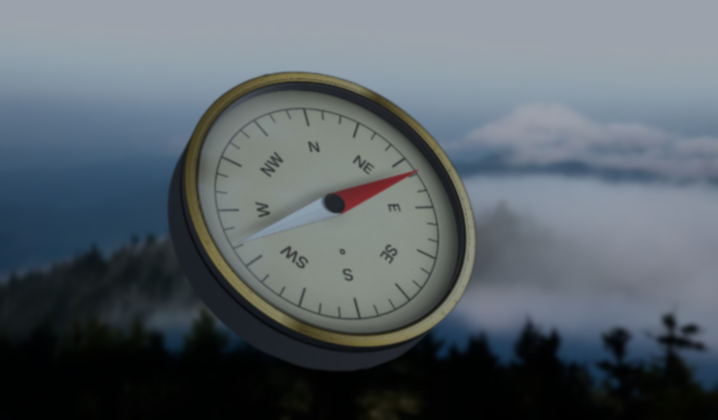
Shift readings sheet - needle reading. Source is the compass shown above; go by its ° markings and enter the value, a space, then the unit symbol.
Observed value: 70 °
